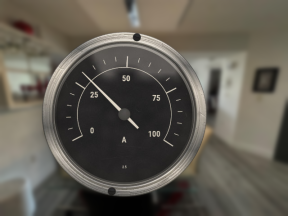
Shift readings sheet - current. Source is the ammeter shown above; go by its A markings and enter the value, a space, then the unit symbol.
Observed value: 30 A
